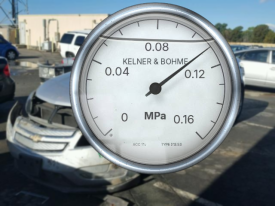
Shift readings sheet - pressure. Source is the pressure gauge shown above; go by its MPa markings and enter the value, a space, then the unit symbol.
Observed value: 0.11 MPa
